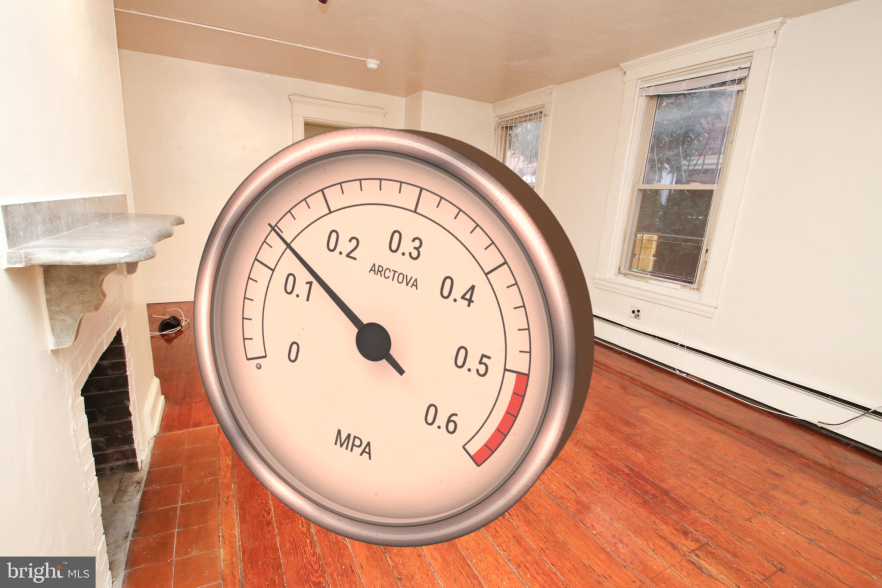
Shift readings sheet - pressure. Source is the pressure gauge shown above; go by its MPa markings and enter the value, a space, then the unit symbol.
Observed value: 0.14 MPa
